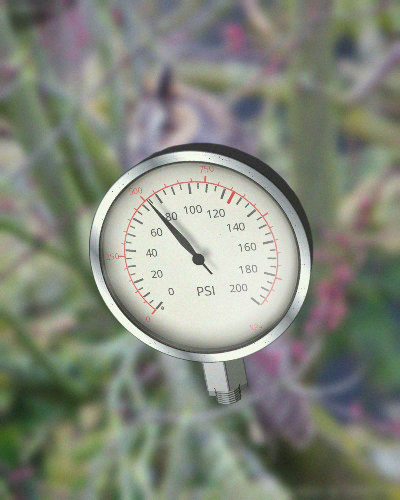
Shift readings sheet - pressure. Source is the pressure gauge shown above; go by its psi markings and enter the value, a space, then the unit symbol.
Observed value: 75 psi
